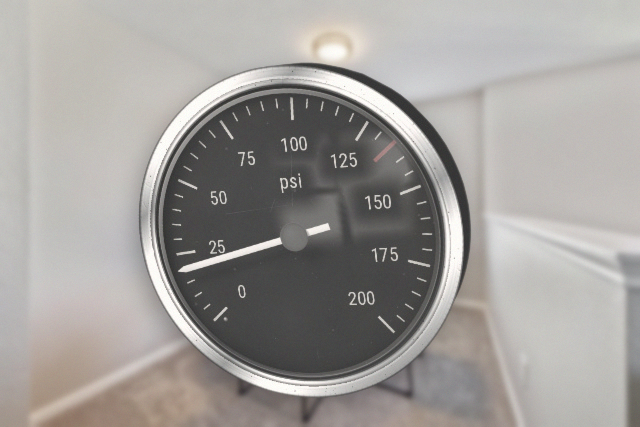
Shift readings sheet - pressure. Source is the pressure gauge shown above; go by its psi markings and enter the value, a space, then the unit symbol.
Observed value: 20 psi
